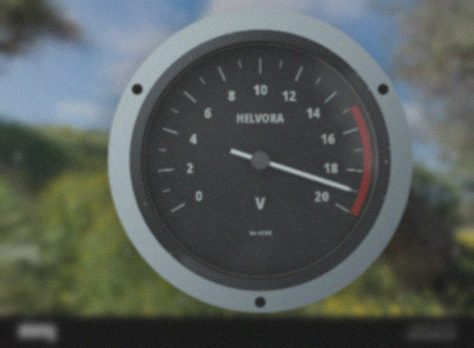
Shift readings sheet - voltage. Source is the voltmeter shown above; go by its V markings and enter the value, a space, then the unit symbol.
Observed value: 19 V
